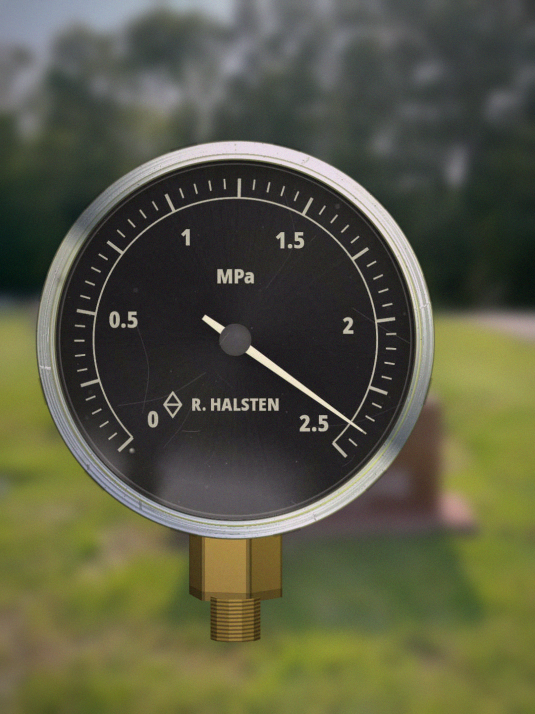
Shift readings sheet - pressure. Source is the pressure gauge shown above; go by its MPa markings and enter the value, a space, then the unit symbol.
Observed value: 2.4 MPa
